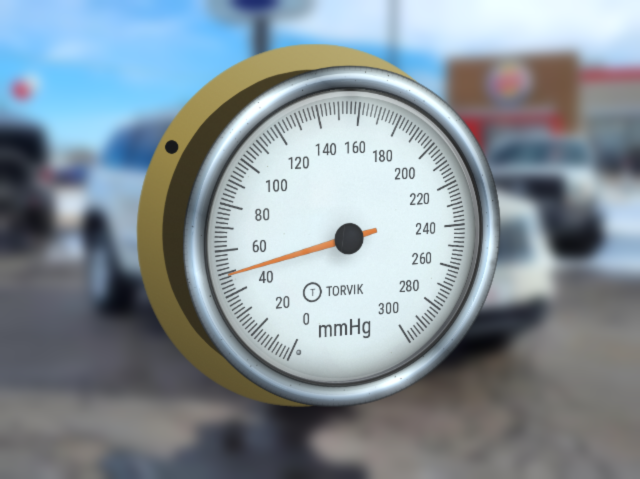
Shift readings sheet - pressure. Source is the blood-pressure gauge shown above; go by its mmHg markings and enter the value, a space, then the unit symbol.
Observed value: 50 mmHg
